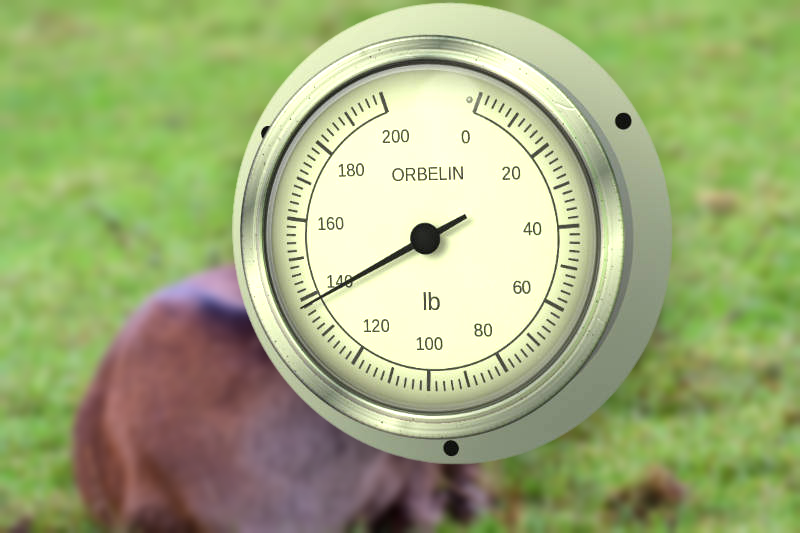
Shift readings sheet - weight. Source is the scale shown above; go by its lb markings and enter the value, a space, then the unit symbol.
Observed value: 138 lb
